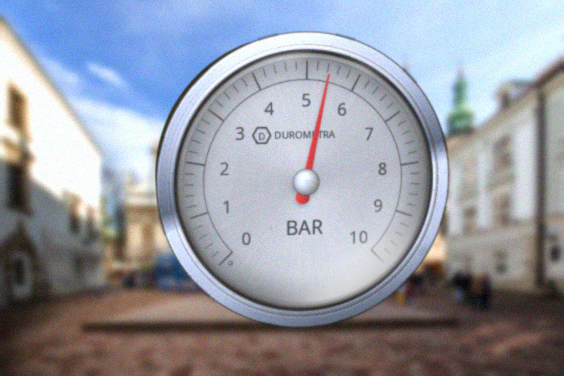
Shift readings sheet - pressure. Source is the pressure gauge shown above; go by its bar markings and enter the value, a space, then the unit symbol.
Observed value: 5.4 bar
